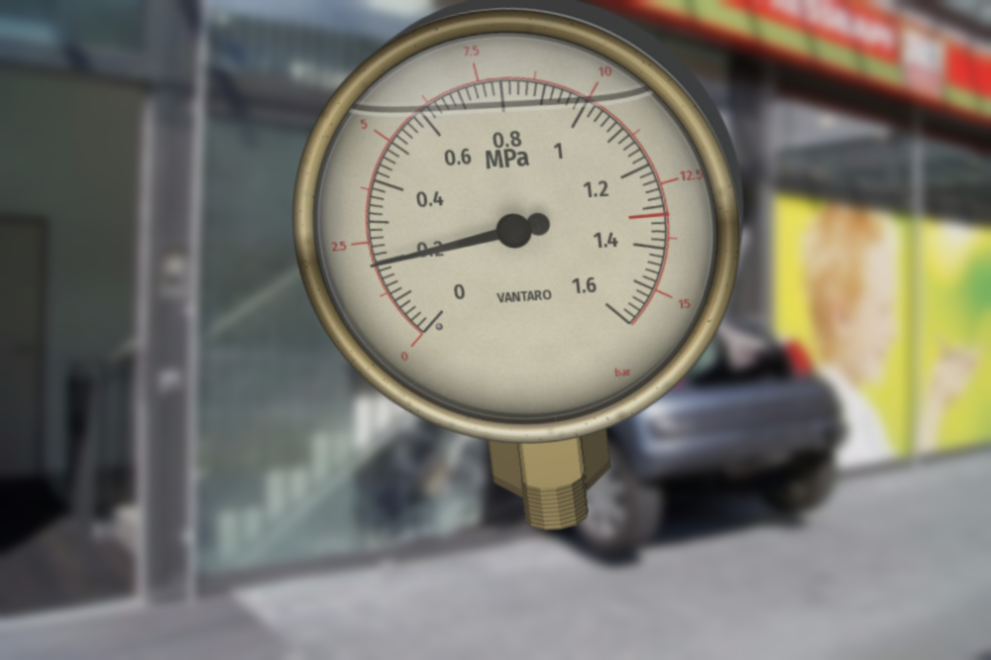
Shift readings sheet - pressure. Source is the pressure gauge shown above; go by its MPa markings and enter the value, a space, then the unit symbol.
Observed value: 0.2 MPa
